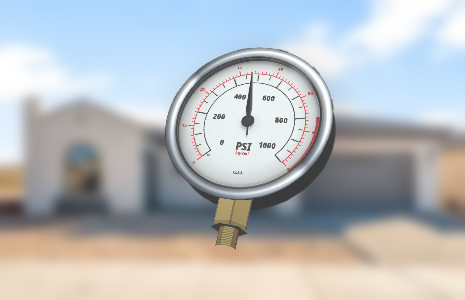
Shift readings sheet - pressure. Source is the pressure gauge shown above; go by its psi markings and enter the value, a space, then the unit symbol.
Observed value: 475 psi
